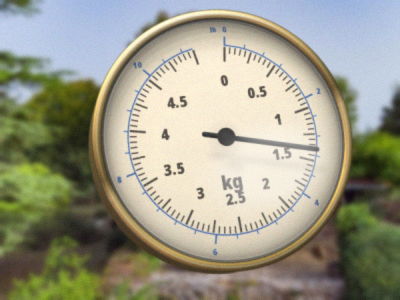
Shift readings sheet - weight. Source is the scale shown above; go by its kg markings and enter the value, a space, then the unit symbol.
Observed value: 1.4 kg
